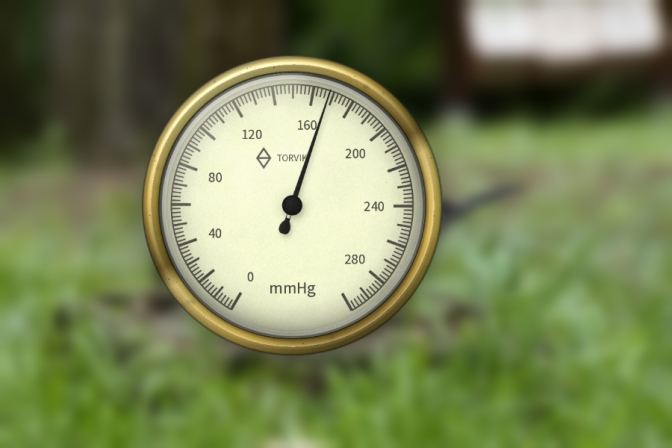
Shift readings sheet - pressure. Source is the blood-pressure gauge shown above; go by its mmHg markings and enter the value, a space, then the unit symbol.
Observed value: 168 mmHg
